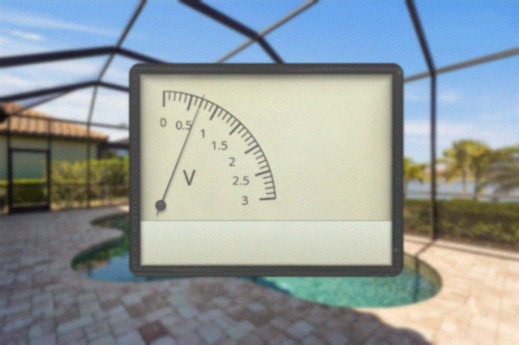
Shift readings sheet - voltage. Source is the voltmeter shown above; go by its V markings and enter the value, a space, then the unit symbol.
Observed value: 0.7 V
